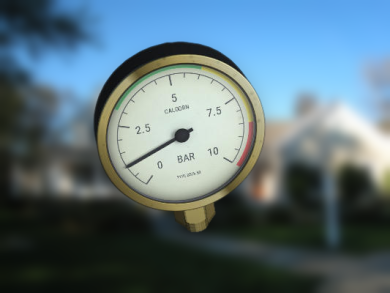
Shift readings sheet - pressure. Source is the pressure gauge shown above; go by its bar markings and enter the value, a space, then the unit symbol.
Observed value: 1 bar
